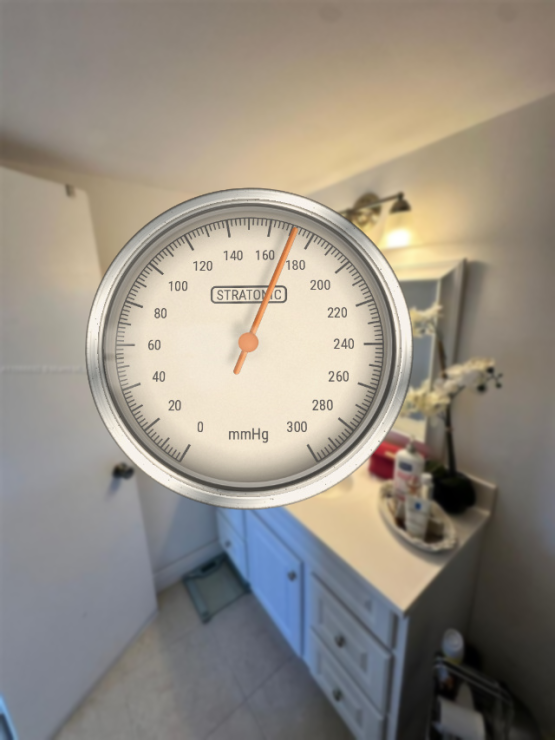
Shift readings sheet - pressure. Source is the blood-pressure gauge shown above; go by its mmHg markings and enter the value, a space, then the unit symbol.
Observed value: 172 mmHg
